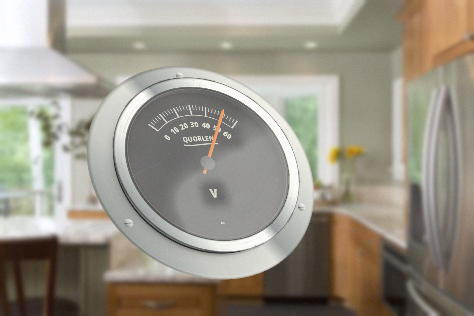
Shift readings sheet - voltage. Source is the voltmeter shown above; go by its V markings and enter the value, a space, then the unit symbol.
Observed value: 50 V
